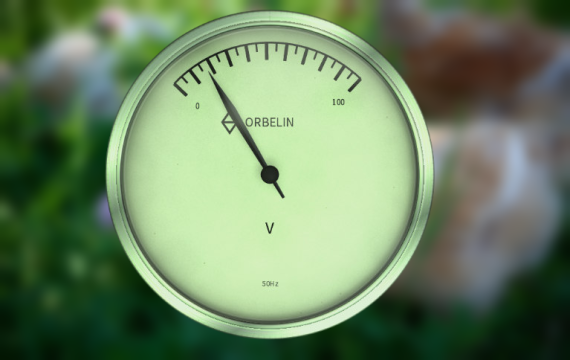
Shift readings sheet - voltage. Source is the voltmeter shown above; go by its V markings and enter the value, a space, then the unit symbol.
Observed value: 17.5 V
